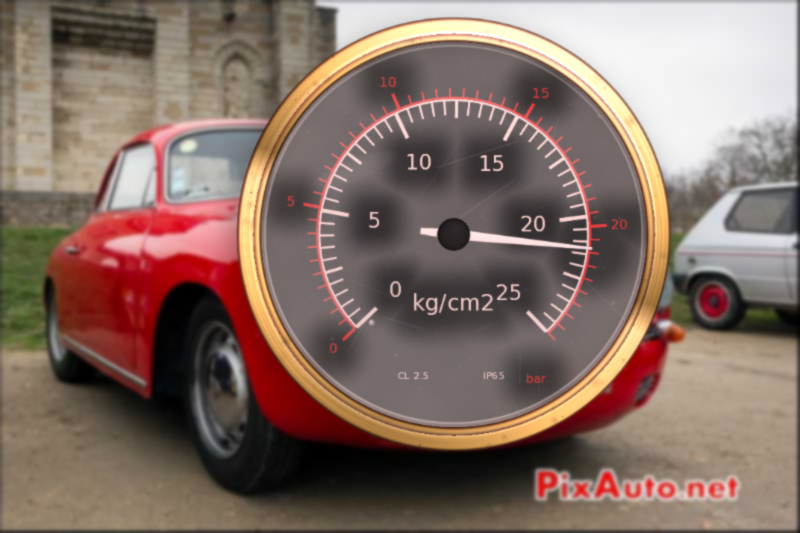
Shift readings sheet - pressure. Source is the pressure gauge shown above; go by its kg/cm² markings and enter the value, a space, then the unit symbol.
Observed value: 21.25 kg/cm²
